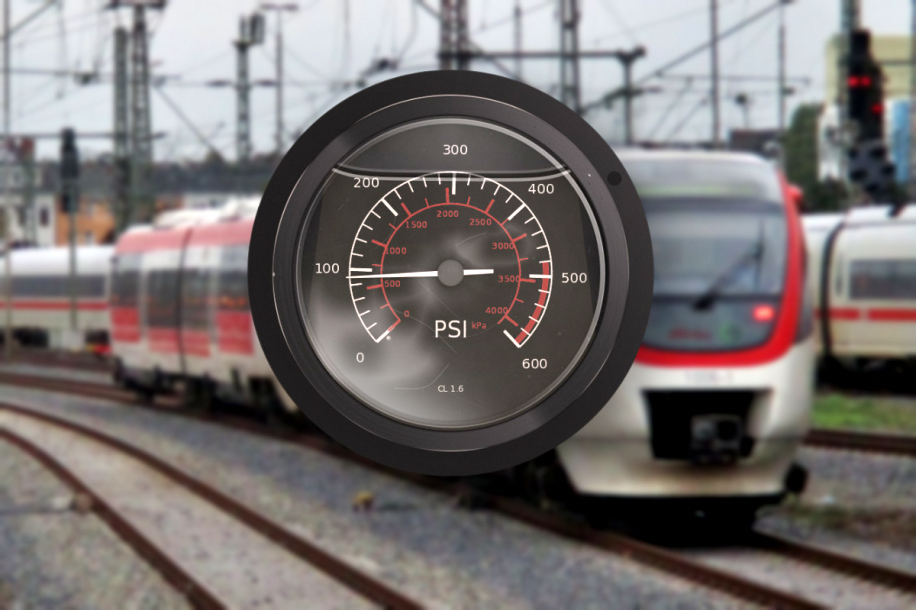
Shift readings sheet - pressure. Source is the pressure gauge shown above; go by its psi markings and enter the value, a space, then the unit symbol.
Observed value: 90 psi
